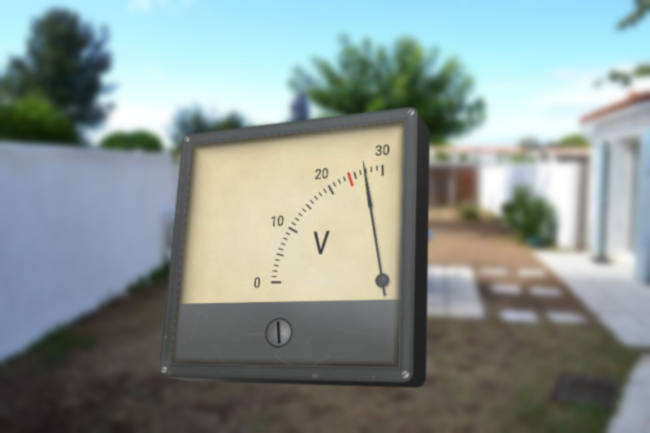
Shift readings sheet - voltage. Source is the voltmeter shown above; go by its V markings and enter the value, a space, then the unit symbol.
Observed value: 27 V
